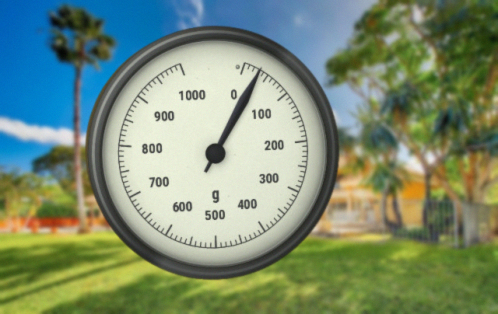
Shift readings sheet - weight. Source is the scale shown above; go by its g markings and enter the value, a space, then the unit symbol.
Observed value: 30 g
